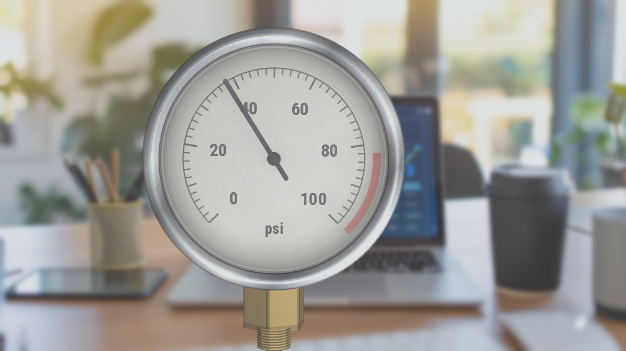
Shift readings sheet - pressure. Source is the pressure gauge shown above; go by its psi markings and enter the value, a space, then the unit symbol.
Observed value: 38 psi
